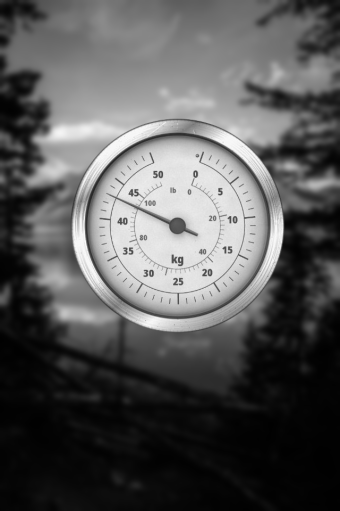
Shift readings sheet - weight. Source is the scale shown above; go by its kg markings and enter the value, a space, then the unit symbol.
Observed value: 43 kg
